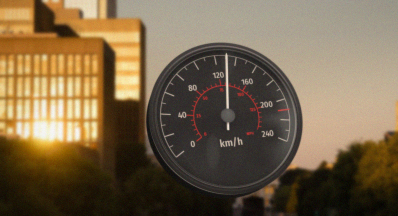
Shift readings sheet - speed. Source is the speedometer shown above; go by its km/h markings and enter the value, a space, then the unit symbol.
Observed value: 130 km/h
